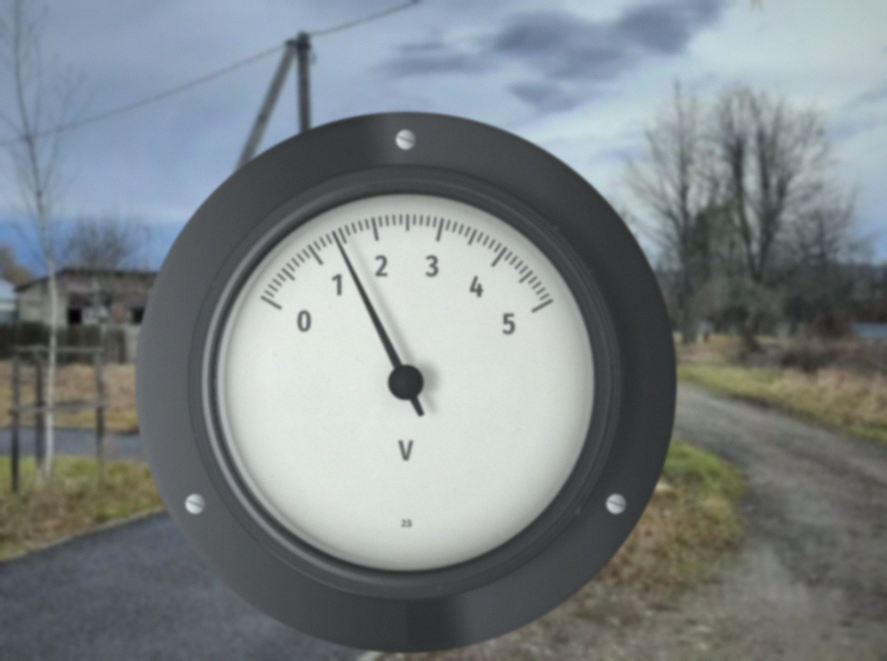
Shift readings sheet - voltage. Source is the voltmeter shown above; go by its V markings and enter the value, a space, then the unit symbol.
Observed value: 1.4 V
